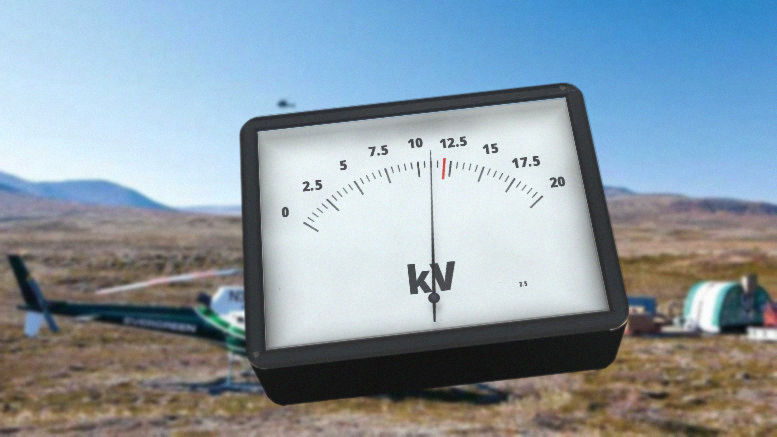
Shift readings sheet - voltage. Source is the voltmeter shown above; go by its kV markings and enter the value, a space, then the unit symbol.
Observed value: 11 kV
